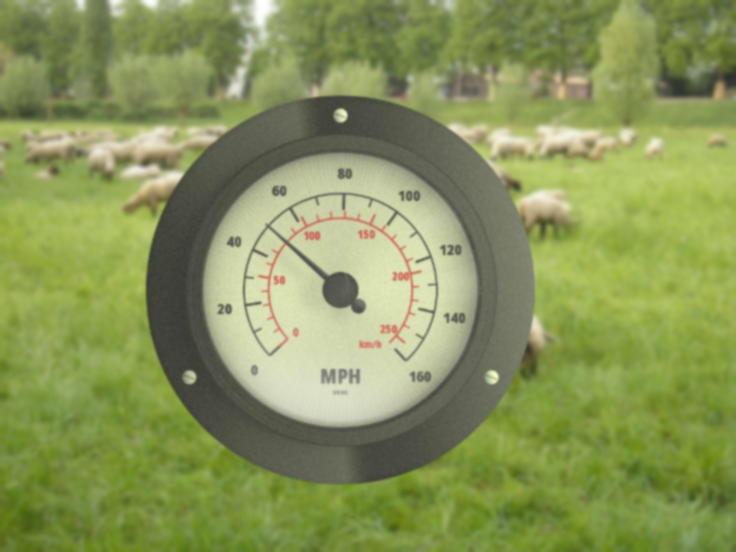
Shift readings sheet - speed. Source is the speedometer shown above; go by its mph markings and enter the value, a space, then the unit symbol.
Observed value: 50 mph
